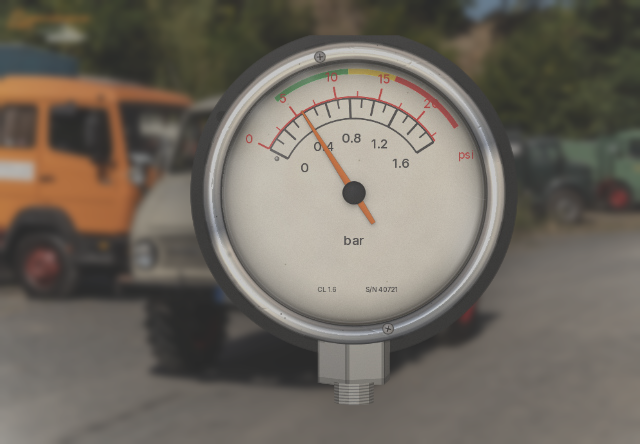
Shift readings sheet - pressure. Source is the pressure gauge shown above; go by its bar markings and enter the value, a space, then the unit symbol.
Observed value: 0.4 bar
